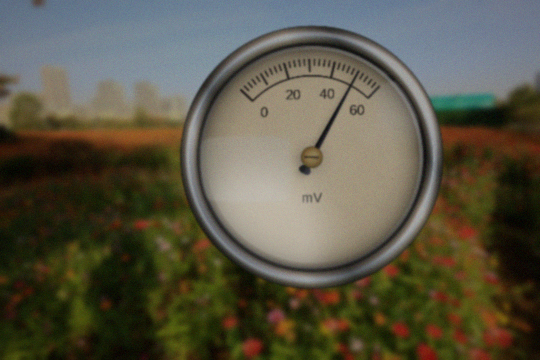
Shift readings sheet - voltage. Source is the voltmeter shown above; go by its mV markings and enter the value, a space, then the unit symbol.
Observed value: 50 mV
